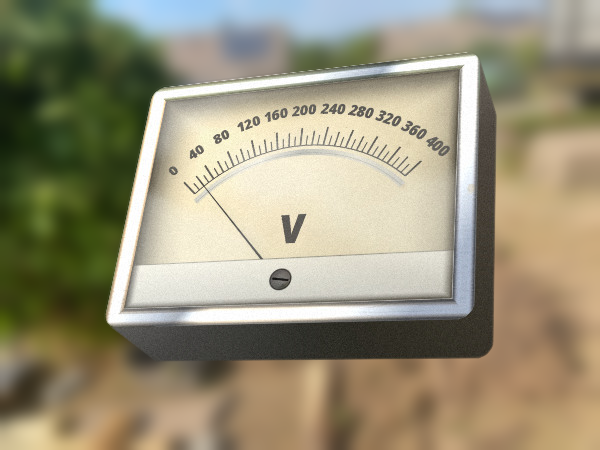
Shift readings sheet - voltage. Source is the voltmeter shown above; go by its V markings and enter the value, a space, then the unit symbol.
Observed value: 20 V
